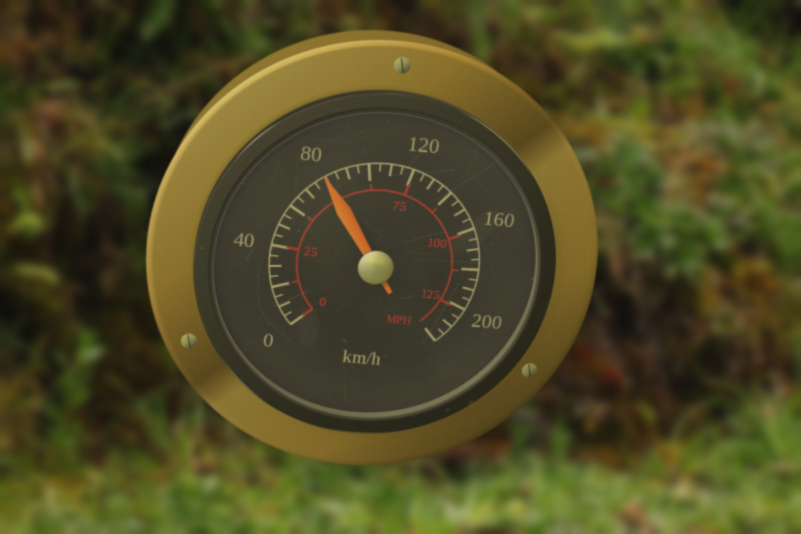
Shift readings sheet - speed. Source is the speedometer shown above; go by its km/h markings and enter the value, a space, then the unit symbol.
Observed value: 80 km/h
